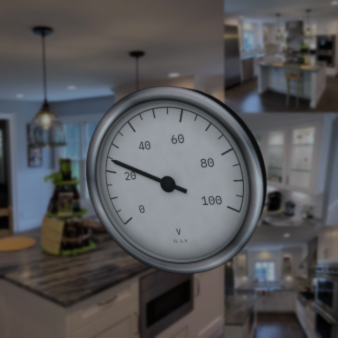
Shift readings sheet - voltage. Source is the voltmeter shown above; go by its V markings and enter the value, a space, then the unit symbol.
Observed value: 25 V
